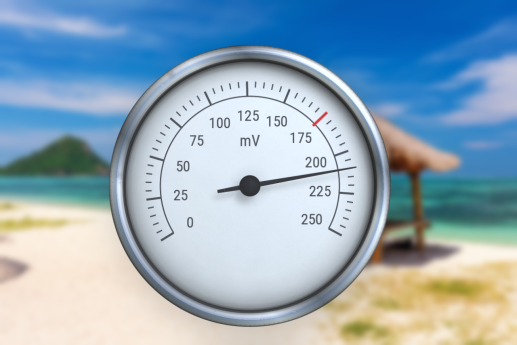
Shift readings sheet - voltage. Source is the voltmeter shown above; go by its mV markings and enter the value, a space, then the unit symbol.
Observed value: 210 mV
